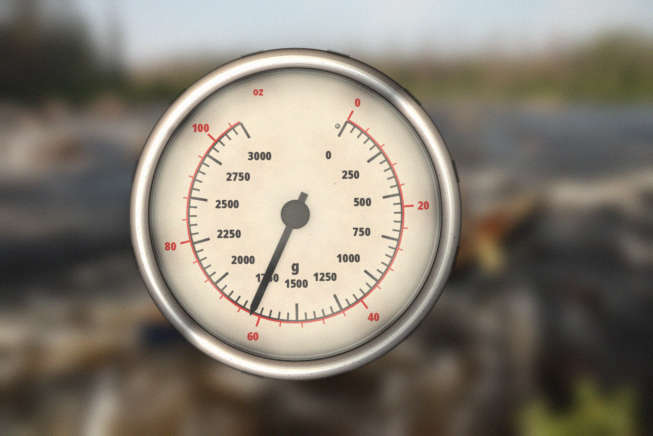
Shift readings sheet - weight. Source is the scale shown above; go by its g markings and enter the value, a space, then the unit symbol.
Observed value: 1750 g
